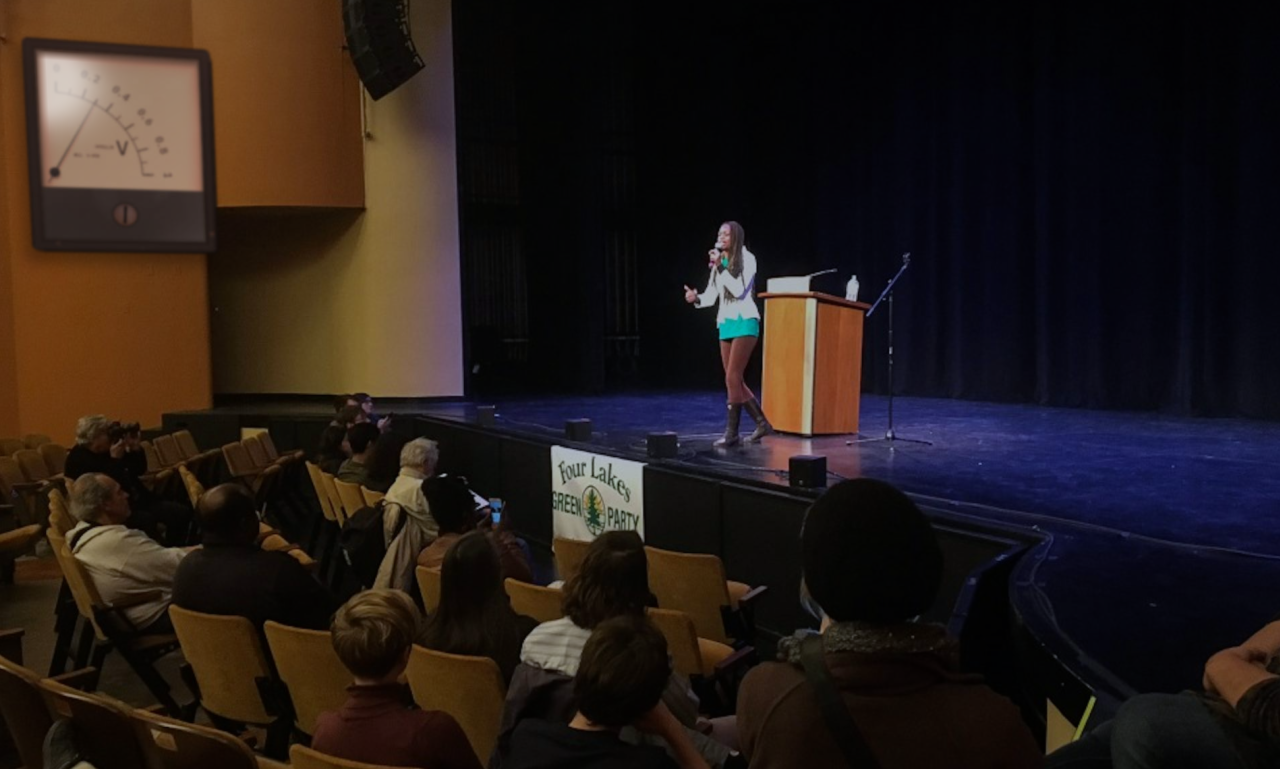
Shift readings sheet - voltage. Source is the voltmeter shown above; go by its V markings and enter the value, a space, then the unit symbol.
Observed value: 0.3 V
